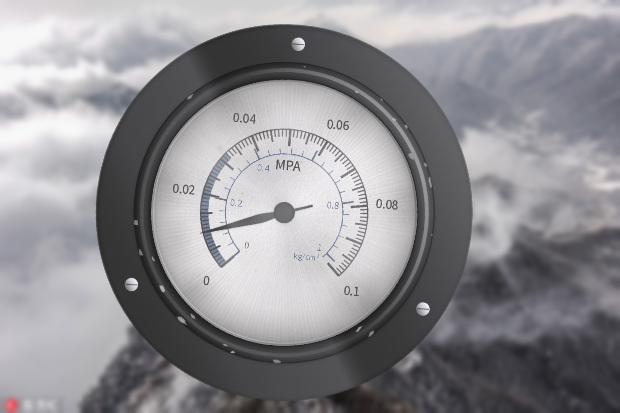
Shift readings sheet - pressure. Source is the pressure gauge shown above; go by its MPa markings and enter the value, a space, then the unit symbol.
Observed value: 0.01 MPa
